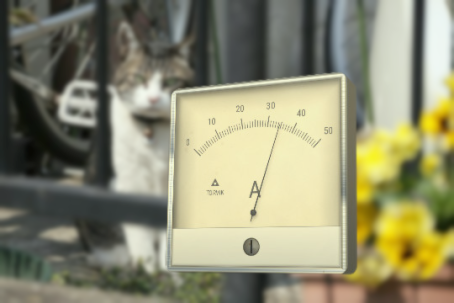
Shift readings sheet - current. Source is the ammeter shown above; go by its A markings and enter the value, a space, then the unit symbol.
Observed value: 35 A
